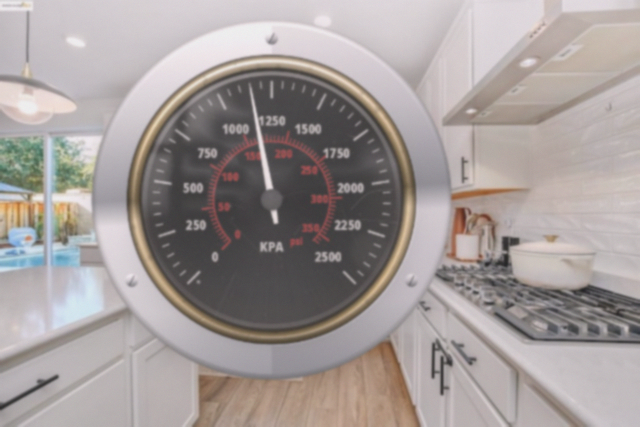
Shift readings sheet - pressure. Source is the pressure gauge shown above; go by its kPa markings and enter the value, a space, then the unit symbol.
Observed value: 1150 kPa
